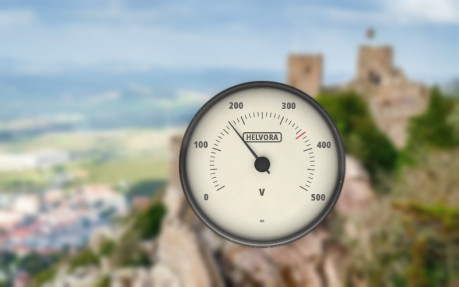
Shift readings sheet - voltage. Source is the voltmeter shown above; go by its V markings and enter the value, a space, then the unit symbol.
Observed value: 170 V
